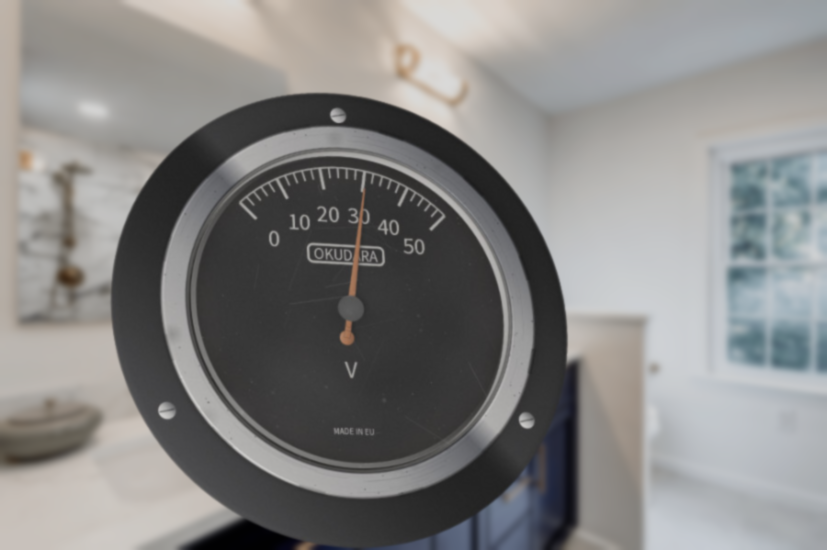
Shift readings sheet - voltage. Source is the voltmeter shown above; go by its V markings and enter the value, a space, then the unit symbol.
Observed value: 30 V
